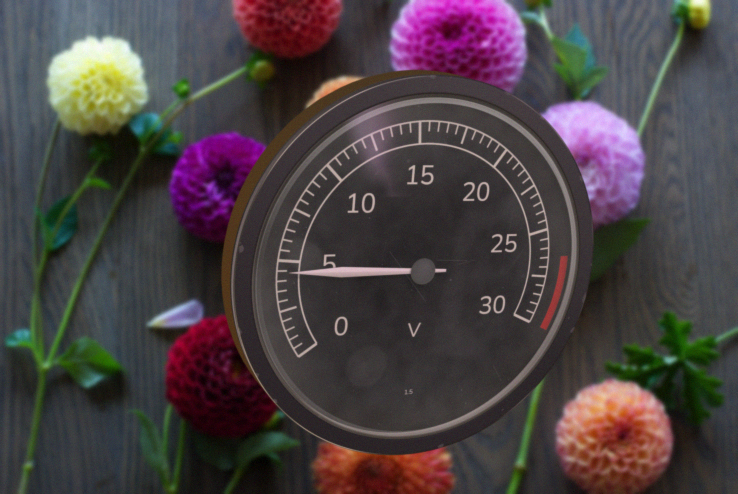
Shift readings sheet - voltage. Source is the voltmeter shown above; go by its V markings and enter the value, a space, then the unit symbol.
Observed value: 4.5 V
